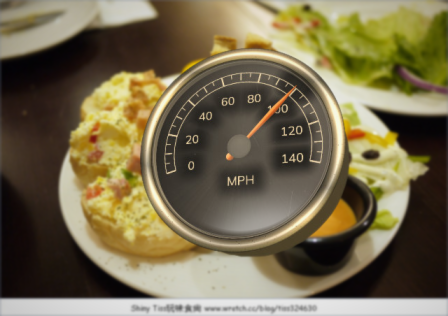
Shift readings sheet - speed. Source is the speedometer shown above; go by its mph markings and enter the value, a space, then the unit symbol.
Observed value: 100 mph
